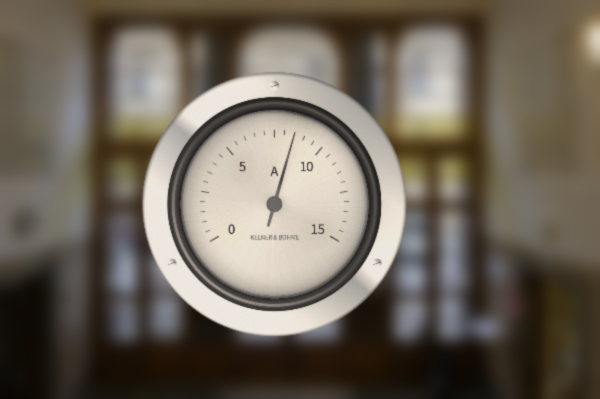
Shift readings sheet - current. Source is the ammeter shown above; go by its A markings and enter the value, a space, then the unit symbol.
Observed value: 8.5 A
